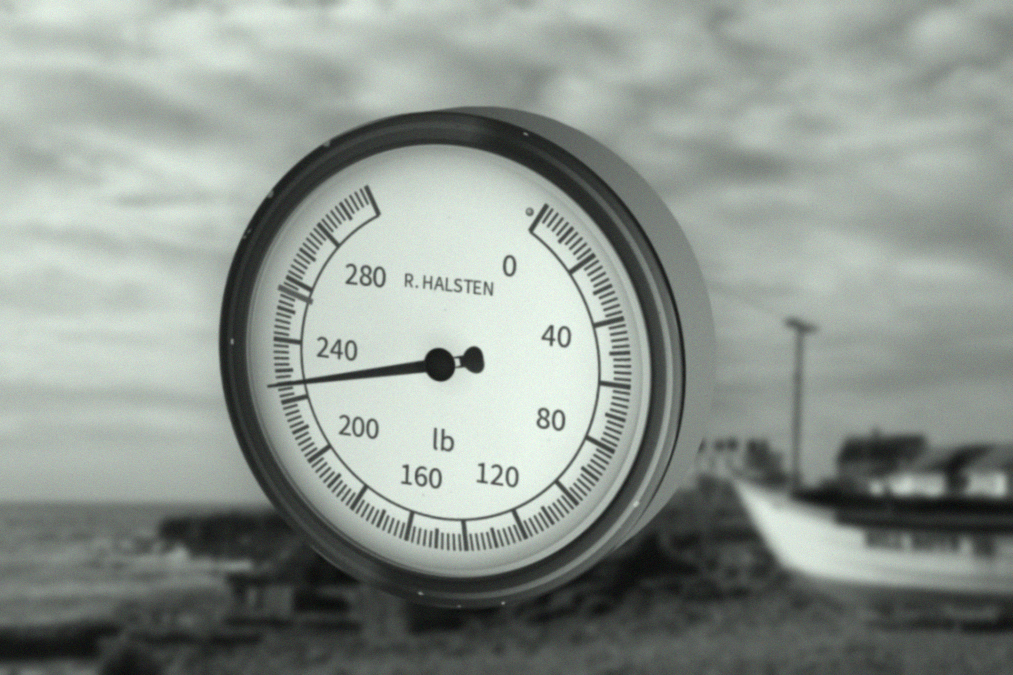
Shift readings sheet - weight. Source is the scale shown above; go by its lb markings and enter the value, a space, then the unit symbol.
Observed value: 226 lb
